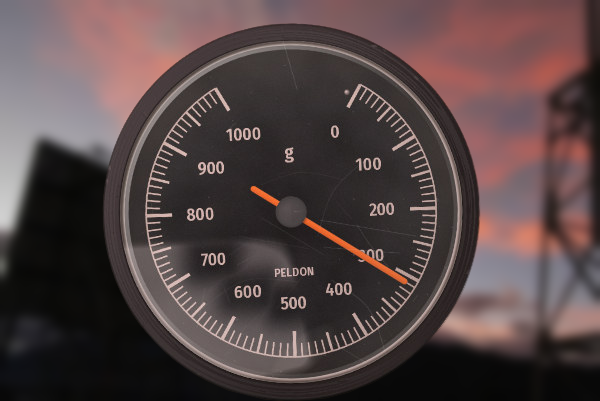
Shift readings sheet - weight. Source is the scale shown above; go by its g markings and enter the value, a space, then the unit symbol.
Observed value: 310 g
